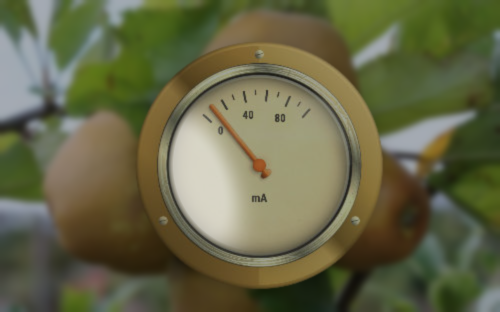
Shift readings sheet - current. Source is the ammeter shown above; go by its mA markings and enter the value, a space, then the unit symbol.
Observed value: 10 mA
